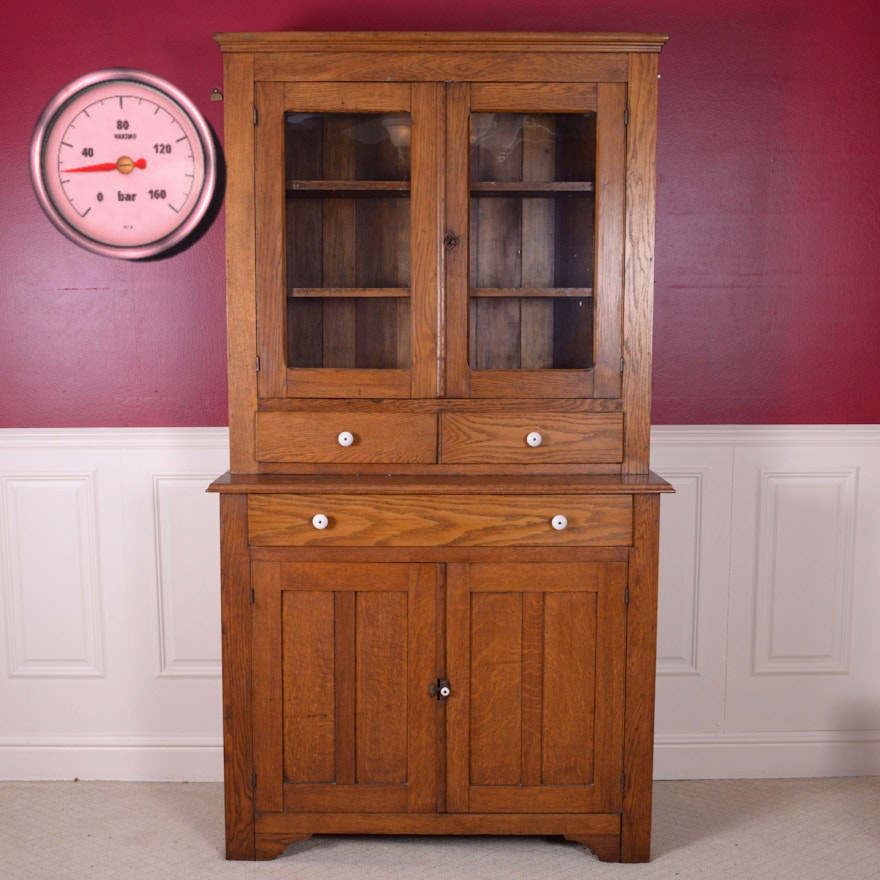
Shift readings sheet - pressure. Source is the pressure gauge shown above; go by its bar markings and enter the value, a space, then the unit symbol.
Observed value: 25 bar
